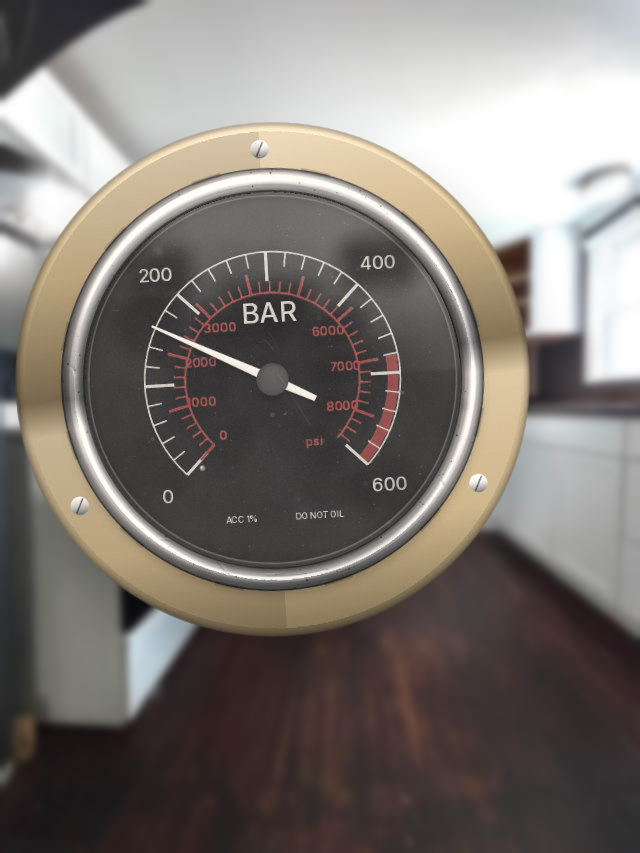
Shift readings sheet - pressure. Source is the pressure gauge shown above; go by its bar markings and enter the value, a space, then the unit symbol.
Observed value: 160 bar
